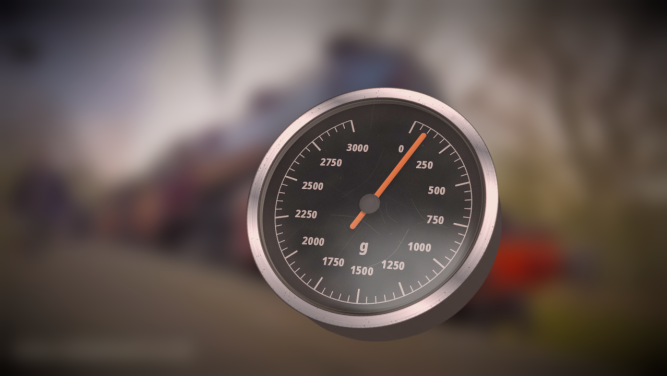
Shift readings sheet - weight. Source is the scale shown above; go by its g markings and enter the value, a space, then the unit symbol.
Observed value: 100 g
